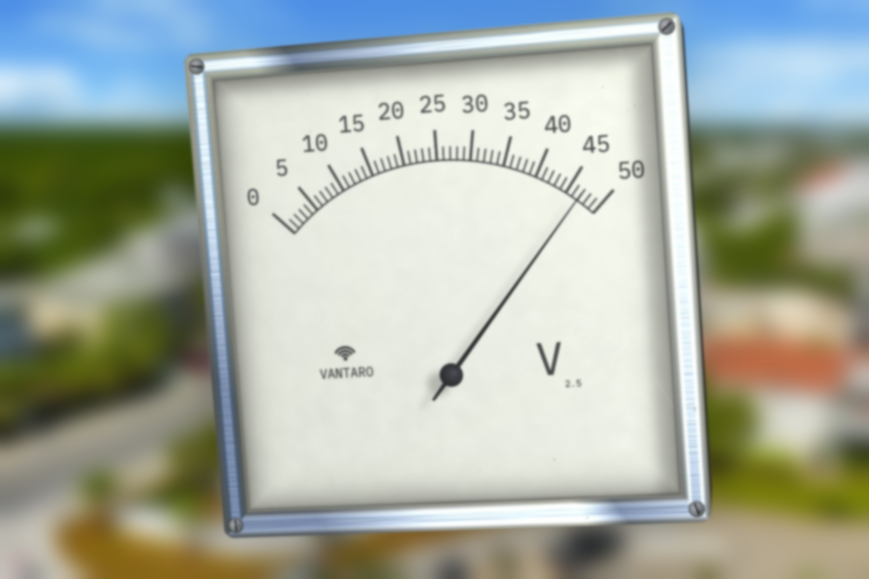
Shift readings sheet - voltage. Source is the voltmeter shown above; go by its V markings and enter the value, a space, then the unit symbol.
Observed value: 47 V
